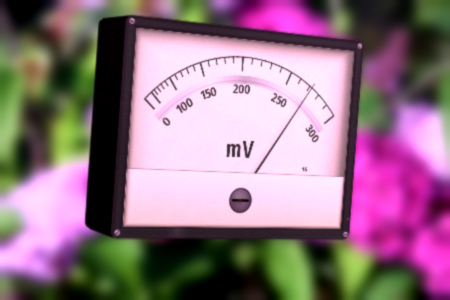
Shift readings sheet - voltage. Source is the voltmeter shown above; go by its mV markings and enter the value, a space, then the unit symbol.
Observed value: 270 mV
